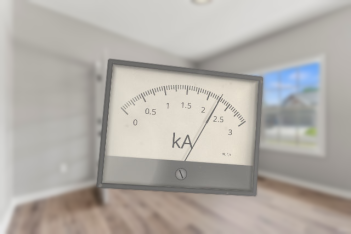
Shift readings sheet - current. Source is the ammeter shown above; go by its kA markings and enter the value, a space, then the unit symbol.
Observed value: 2.25 kA
